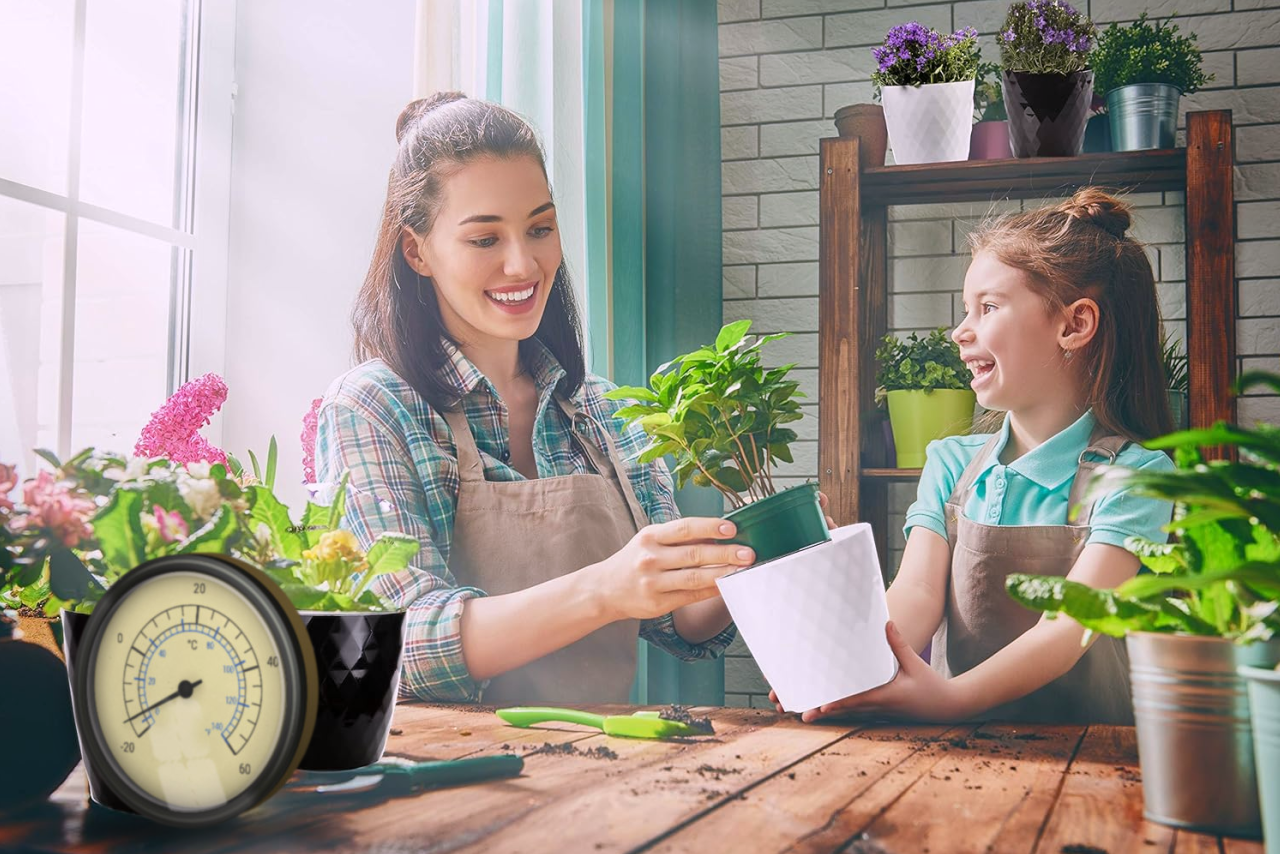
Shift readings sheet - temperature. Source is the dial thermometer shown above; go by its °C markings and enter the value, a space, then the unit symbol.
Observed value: -16 °C
